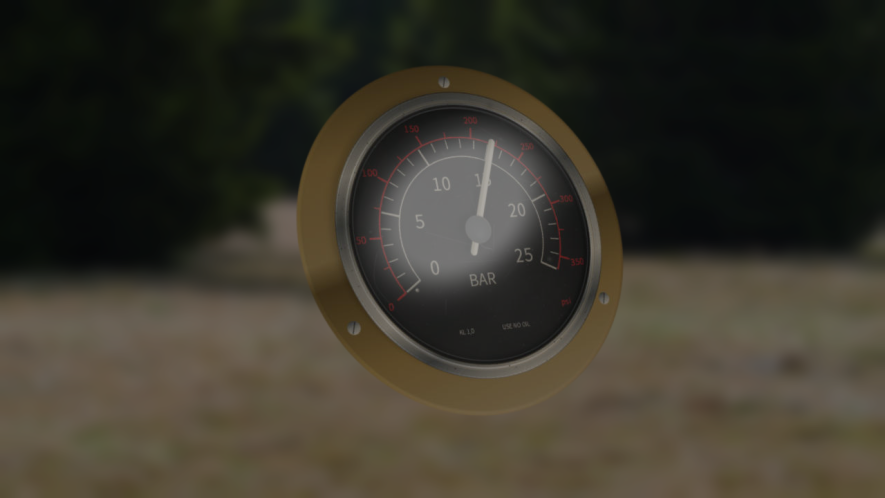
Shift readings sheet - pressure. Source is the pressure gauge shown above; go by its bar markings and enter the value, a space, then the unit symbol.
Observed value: 15 bar
